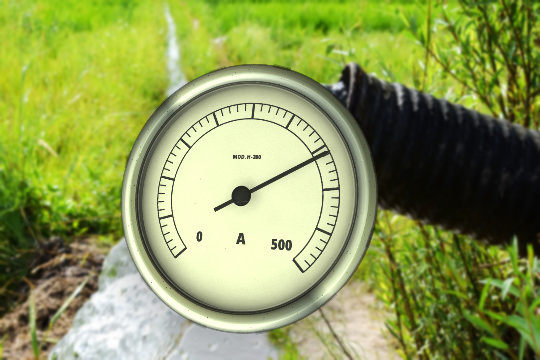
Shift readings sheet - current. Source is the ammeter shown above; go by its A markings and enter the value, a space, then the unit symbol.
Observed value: 360 A
